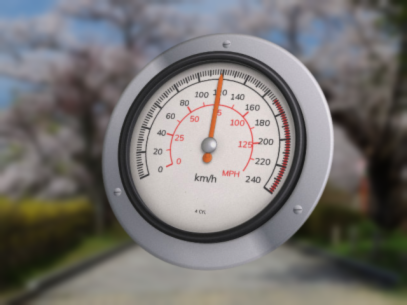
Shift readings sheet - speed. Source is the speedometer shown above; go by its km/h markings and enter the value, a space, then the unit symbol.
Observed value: 120 km/h
